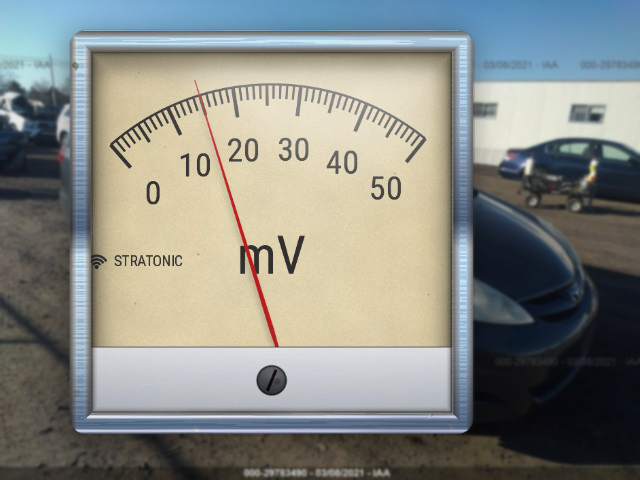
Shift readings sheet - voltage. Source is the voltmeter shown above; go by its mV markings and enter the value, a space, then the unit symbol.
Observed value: 15 mV
